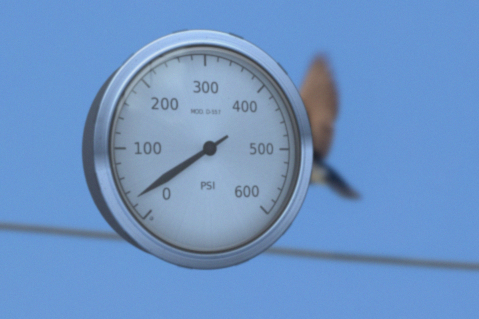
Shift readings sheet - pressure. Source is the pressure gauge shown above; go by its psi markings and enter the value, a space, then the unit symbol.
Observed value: 30 psi
